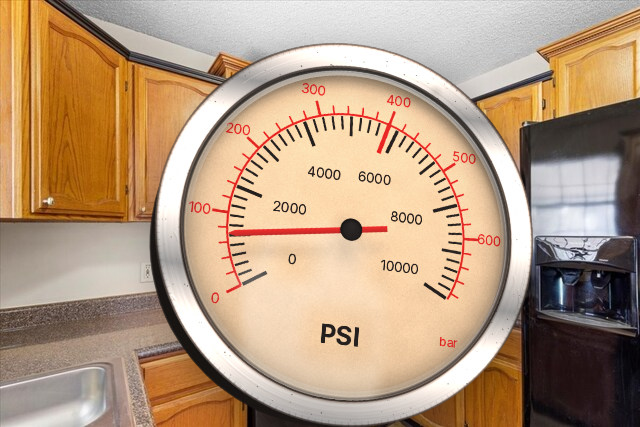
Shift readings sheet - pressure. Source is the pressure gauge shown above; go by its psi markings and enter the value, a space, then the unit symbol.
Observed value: 1000 psi
